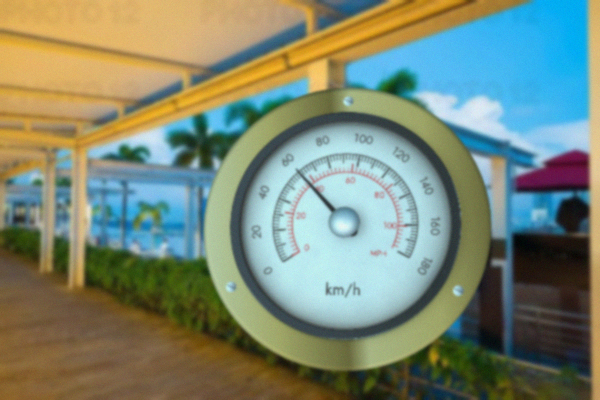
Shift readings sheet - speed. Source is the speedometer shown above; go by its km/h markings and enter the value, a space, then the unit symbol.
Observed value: 60 km/h
